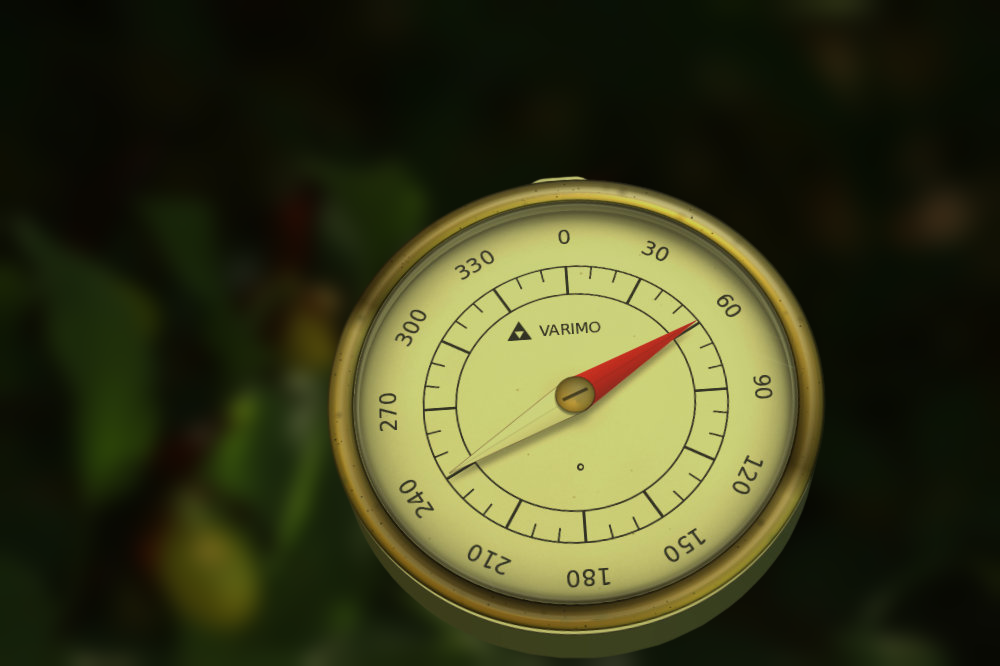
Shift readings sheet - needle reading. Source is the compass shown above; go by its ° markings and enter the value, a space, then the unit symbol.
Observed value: 60 °
